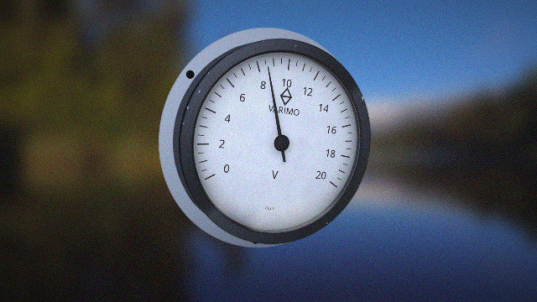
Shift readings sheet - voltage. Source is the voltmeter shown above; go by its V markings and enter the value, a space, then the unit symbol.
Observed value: 8.5 V
